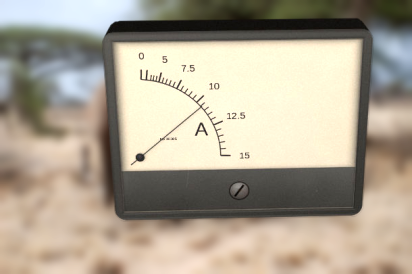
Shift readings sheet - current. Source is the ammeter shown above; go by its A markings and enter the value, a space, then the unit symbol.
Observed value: 10.5 A
